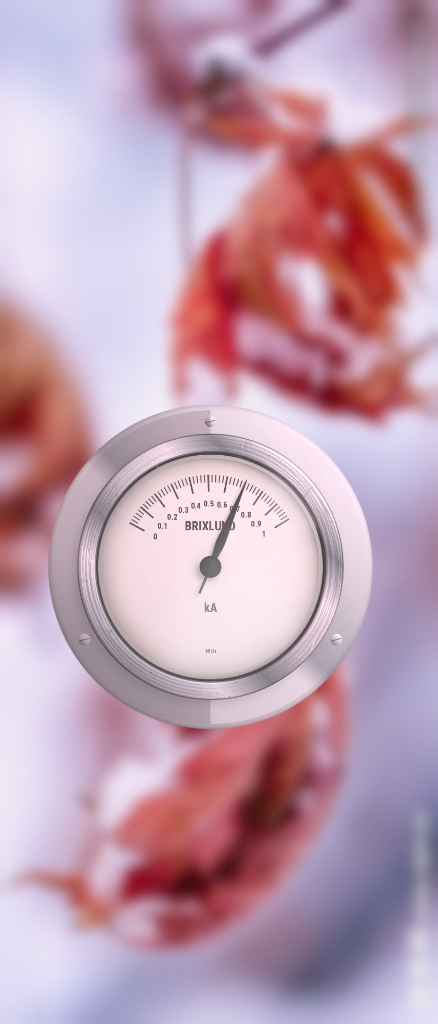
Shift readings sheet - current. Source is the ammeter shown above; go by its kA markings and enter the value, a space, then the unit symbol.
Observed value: 0.7 kA
